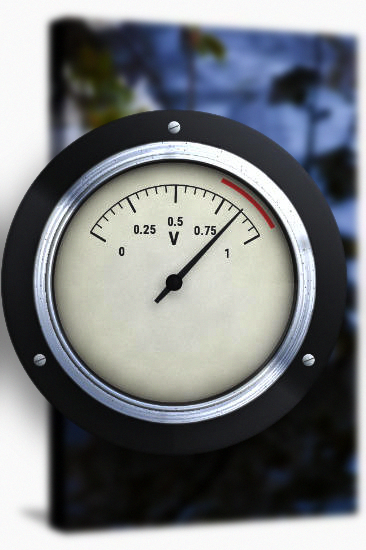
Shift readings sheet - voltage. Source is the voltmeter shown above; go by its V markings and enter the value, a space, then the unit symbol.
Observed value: 0.85 V
